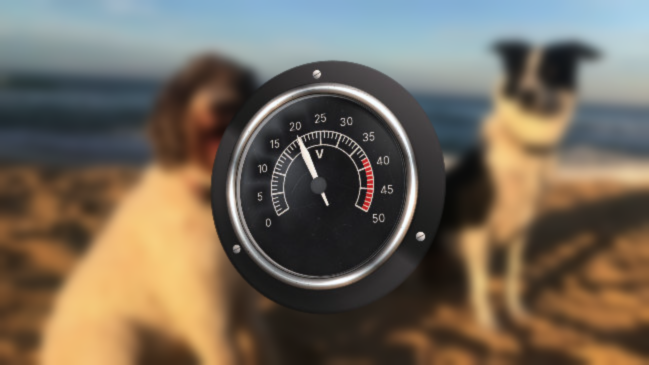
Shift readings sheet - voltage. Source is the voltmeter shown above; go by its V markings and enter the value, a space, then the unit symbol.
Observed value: 20 V
